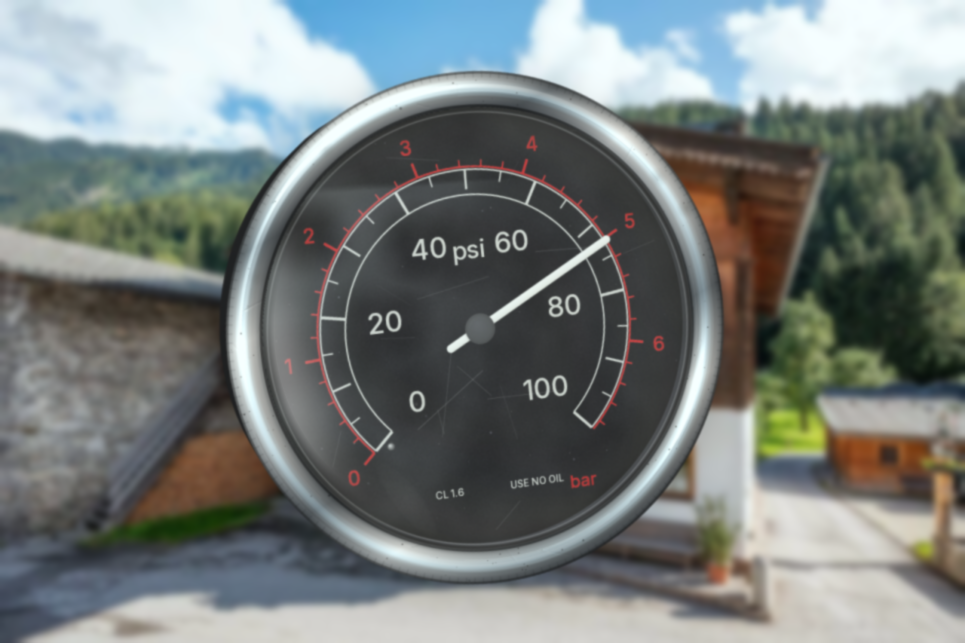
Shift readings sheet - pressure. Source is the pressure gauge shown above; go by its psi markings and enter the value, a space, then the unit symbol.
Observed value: 72.5 psi
